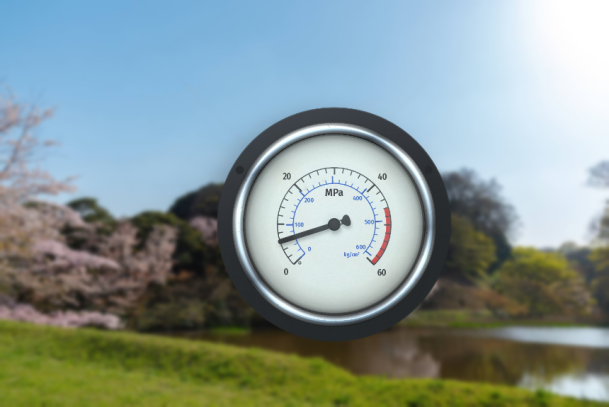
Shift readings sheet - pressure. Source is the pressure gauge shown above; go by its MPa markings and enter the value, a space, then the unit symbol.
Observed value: 6 MPa
